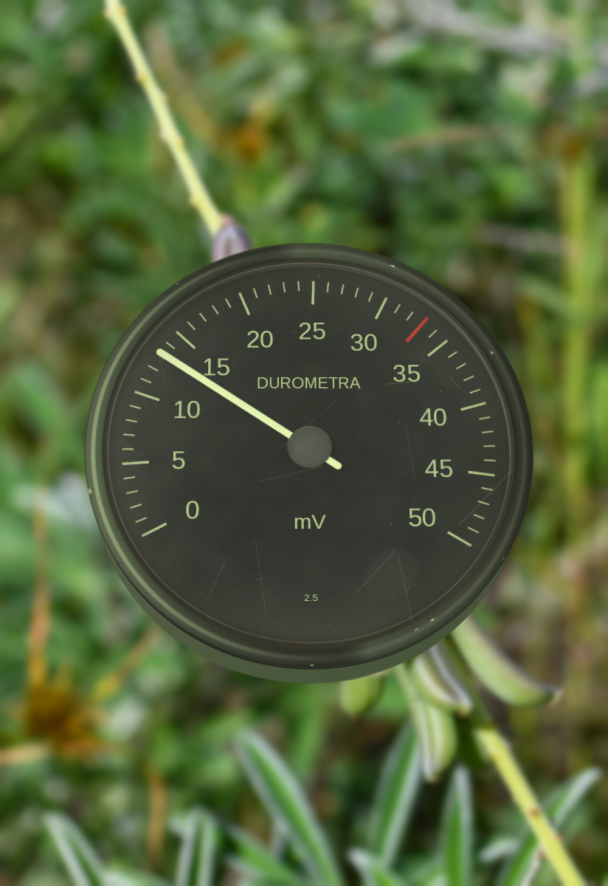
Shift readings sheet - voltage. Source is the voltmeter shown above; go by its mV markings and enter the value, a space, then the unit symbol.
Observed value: 13 mV
